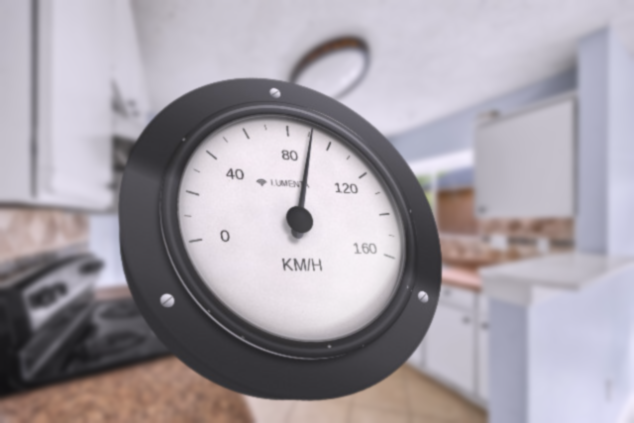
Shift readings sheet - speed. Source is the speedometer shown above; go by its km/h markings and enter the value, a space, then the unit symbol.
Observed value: 90 km/h
